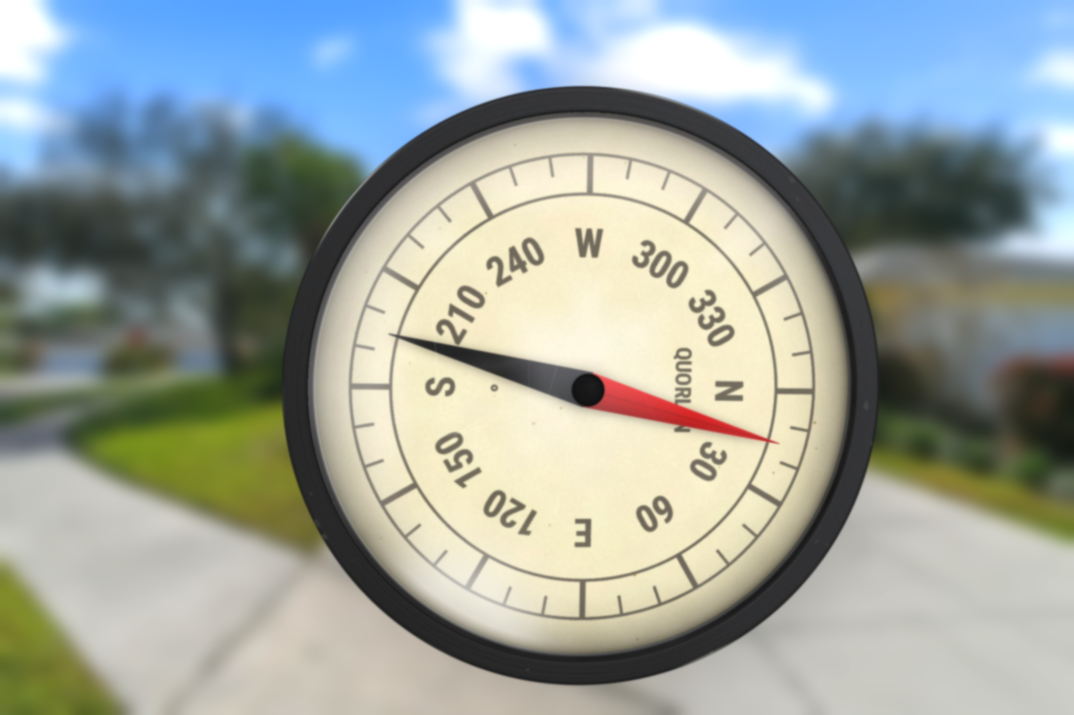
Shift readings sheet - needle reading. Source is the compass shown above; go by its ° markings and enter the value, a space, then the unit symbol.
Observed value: 15 °
